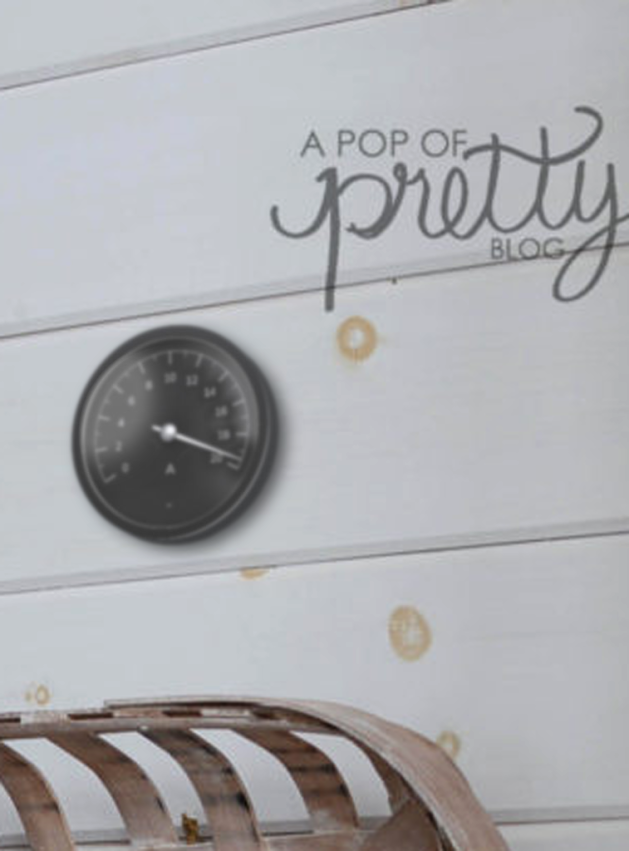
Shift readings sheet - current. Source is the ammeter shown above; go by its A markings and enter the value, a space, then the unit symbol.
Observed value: 19.5 A
